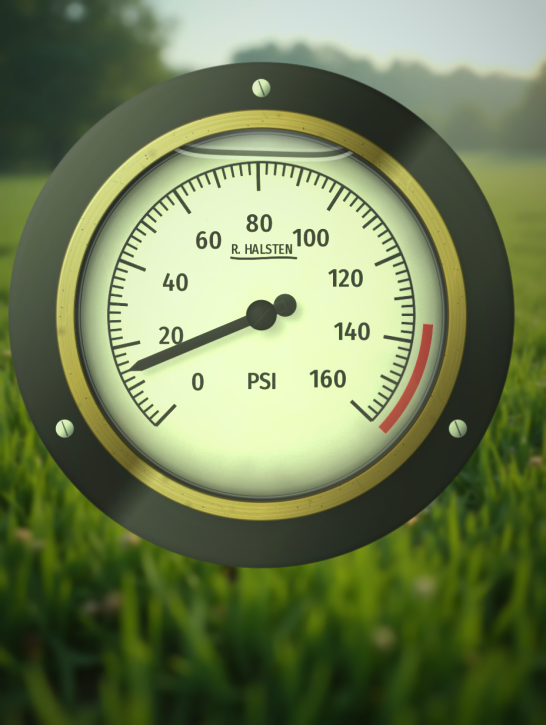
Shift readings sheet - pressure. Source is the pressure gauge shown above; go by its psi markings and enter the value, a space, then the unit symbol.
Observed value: 14 psi
